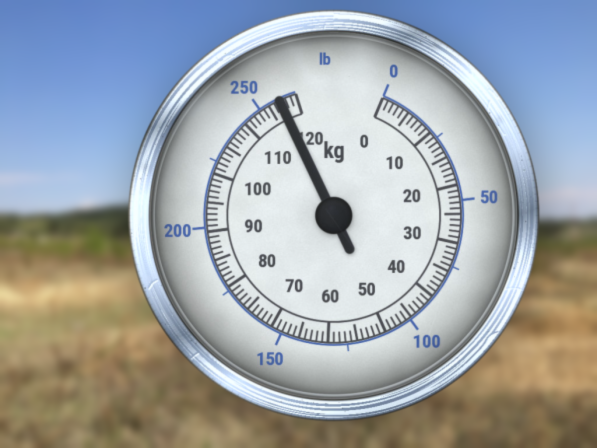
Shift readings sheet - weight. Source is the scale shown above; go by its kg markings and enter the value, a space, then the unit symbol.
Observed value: 117 kg
